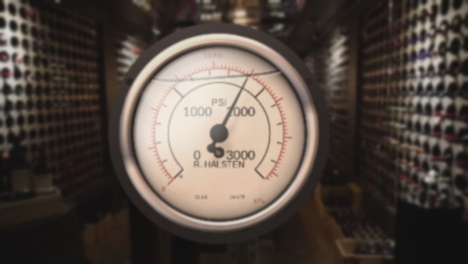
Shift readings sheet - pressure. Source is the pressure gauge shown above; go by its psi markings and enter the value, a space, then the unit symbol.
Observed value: 1800 psi
